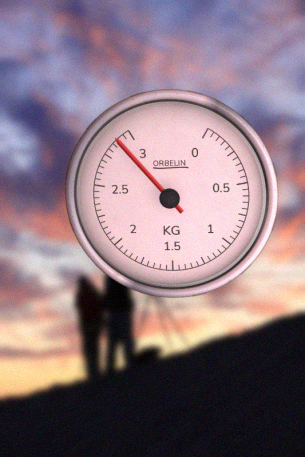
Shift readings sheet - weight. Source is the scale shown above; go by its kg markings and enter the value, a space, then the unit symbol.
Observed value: 2.9 kg
